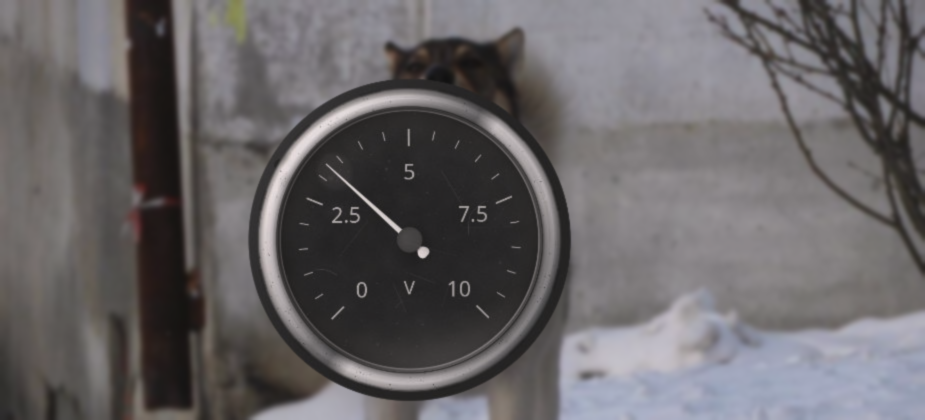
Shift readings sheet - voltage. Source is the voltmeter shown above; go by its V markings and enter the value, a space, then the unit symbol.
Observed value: 3.25 V
